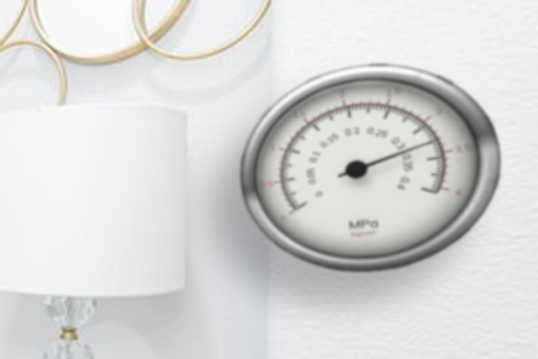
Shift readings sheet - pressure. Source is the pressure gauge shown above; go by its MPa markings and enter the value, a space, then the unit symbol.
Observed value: 0.325 MPa
